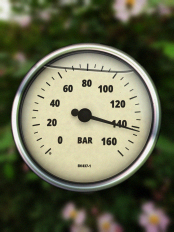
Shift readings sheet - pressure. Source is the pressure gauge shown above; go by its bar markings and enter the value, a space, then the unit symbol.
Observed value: 142.5 bar
